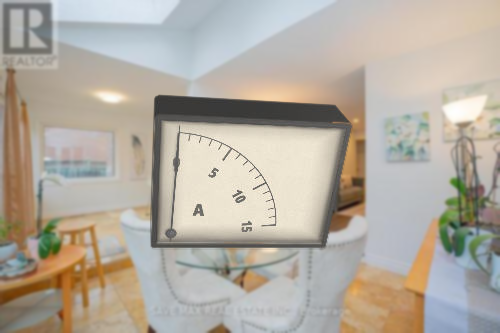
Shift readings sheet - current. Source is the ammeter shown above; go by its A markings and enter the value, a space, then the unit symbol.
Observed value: 0 A
